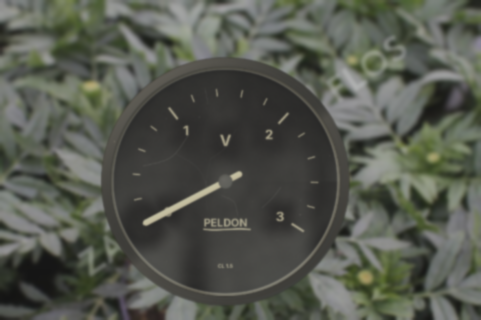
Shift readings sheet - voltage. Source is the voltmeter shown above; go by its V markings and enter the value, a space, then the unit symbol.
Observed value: 0 V
